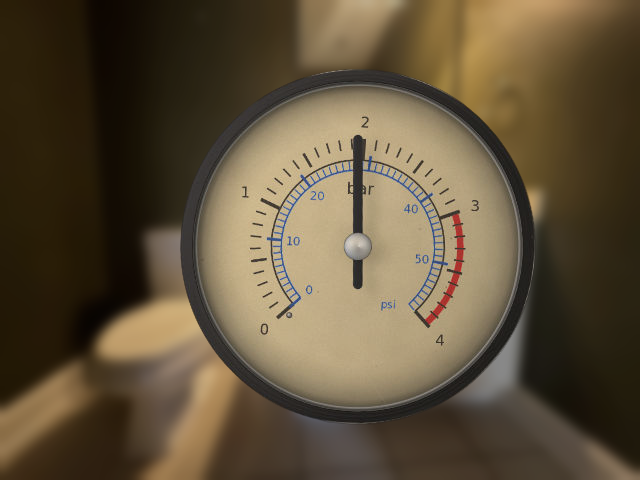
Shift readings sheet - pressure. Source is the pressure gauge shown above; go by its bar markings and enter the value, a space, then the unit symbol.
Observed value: 1.95 bar
